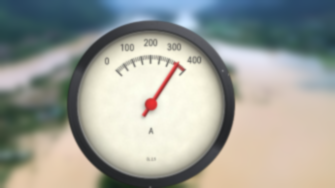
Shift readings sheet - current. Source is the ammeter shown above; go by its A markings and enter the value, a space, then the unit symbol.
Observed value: 350 A
